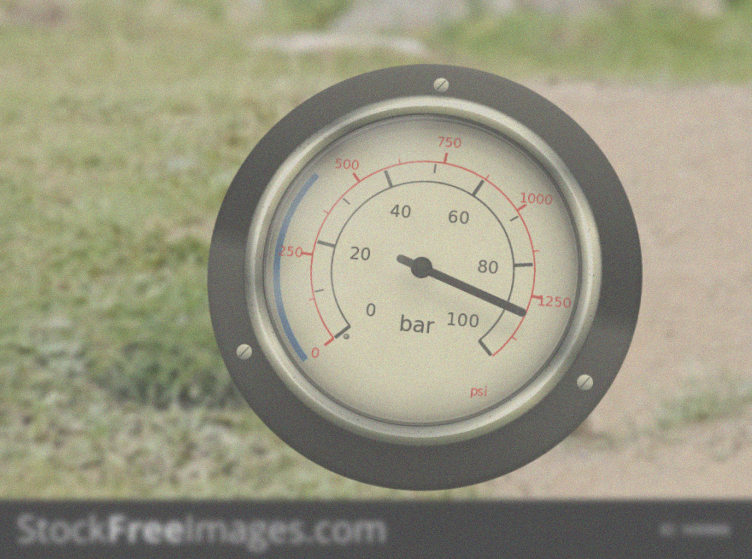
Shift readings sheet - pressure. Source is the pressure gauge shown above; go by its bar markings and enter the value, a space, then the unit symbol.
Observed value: 90 bar
